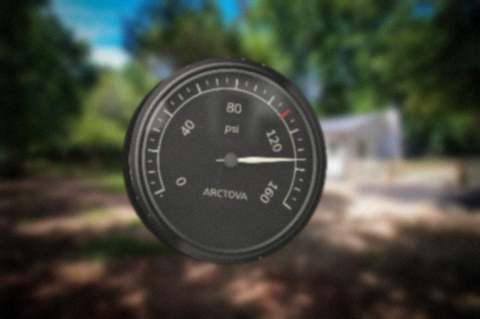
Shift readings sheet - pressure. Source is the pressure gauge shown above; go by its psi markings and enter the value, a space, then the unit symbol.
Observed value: 135 psi
